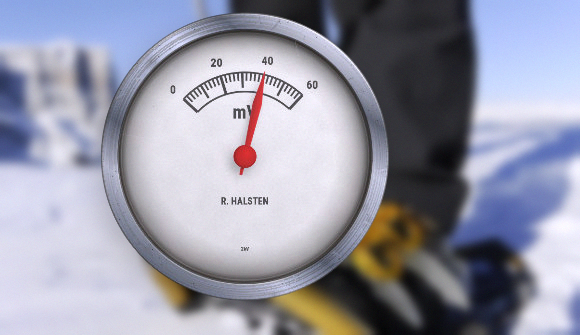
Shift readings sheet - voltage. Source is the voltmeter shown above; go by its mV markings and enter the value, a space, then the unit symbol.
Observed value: 40 mV
